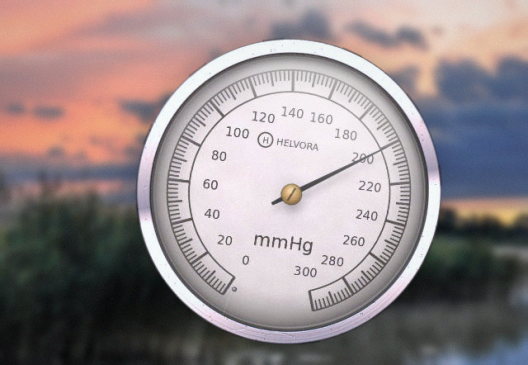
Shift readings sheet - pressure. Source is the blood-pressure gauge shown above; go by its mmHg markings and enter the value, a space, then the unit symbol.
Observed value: 200 mmHg
